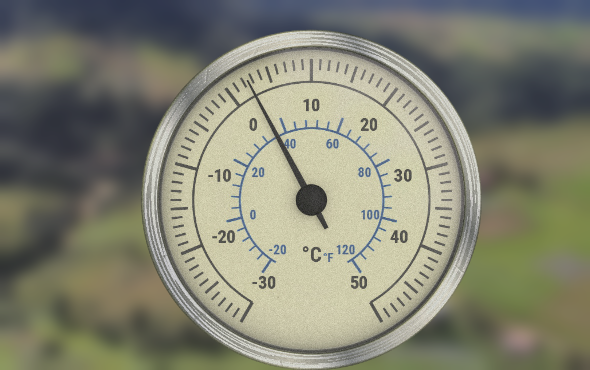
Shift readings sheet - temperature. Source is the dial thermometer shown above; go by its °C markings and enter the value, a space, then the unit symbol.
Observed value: 2.5 °C
